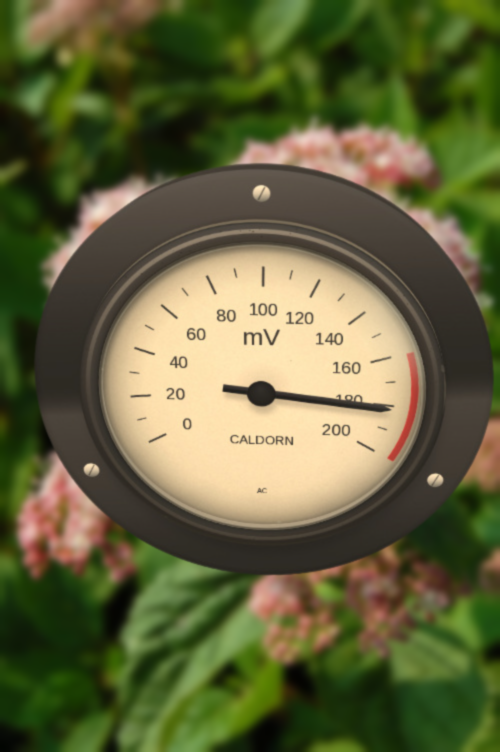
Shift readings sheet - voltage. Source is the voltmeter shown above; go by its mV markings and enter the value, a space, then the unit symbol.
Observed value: 180 mV
